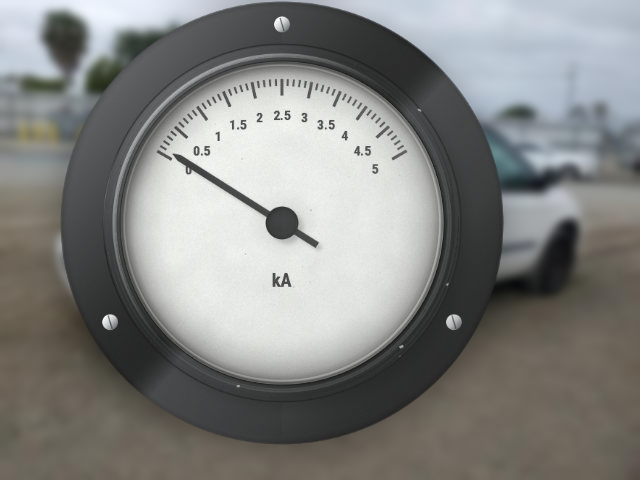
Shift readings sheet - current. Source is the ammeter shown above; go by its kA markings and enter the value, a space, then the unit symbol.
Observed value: 0.1 kA
